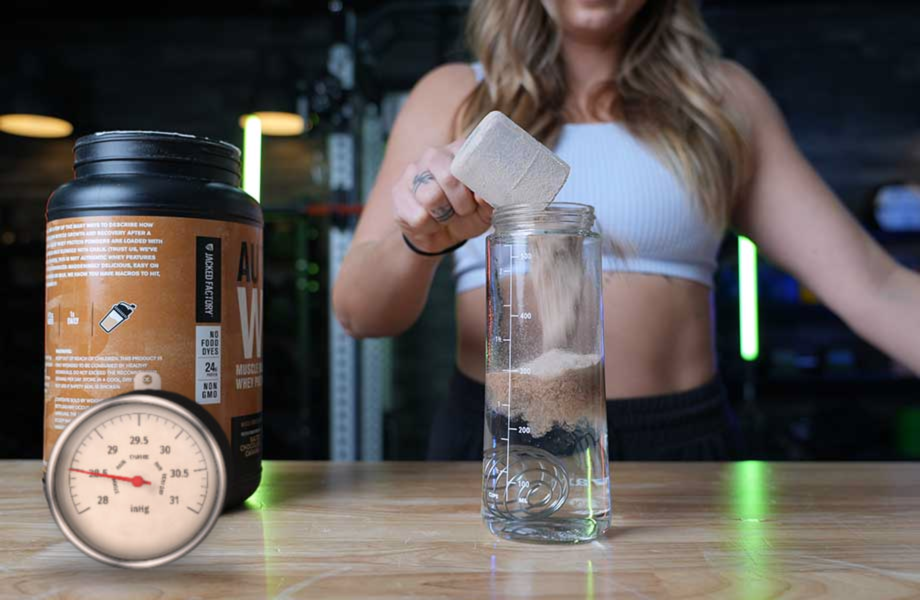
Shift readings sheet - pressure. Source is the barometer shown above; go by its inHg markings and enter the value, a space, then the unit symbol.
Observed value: 28.5 inHg
